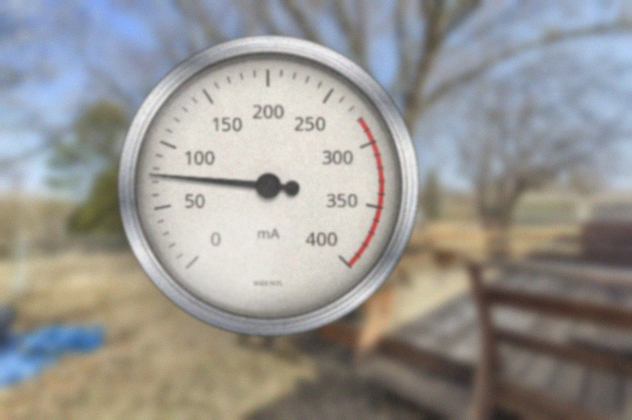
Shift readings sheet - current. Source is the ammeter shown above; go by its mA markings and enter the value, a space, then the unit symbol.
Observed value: 75 mA
